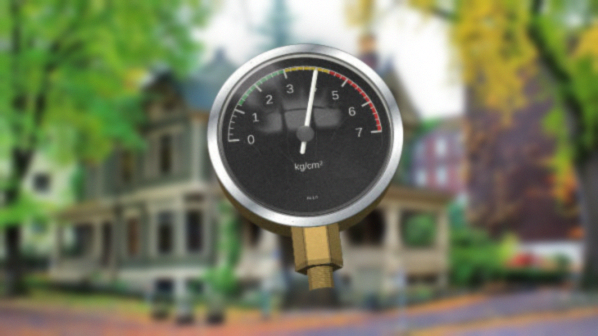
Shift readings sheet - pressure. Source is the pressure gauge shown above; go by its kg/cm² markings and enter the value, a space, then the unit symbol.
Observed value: 4 kg/cm²
